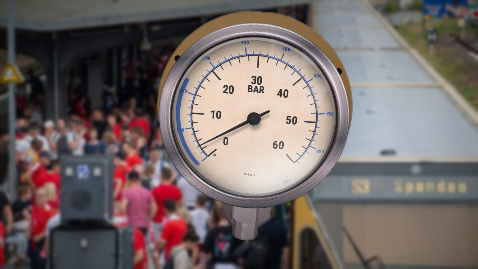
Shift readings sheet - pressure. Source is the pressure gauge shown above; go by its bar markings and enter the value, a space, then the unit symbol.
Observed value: 3 bar
